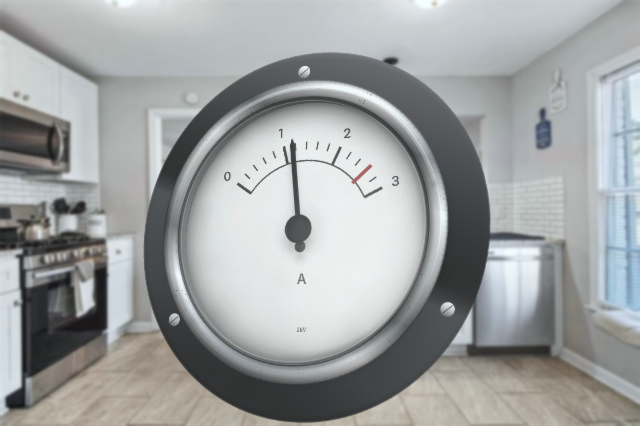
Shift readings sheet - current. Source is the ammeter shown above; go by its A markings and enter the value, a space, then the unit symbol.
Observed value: 1.2 A
